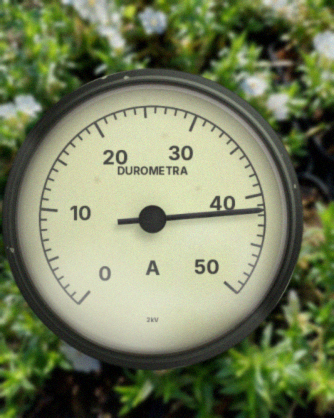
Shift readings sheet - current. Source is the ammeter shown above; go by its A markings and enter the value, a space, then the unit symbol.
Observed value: 41.5 A
